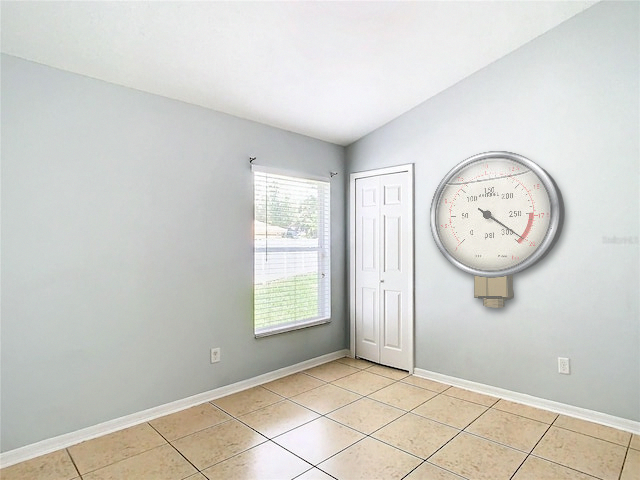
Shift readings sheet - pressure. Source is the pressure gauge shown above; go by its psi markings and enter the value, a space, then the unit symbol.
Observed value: 290 psi
